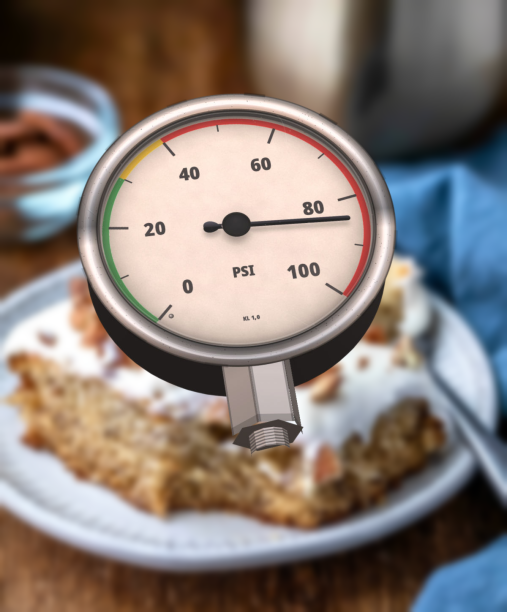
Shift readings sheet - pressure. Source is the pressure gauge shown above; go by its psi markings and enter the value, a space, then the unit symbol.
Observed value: 85 psi
